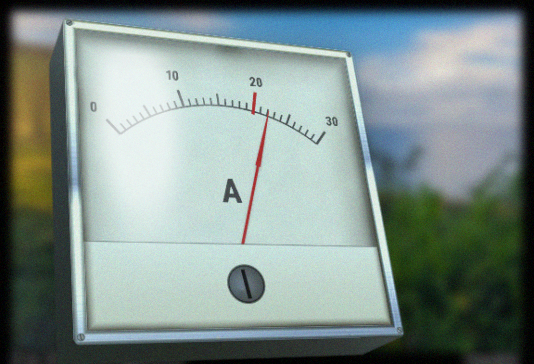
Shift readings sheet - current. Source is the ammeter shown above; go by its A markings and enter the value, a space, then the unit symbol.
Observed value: 22 A
